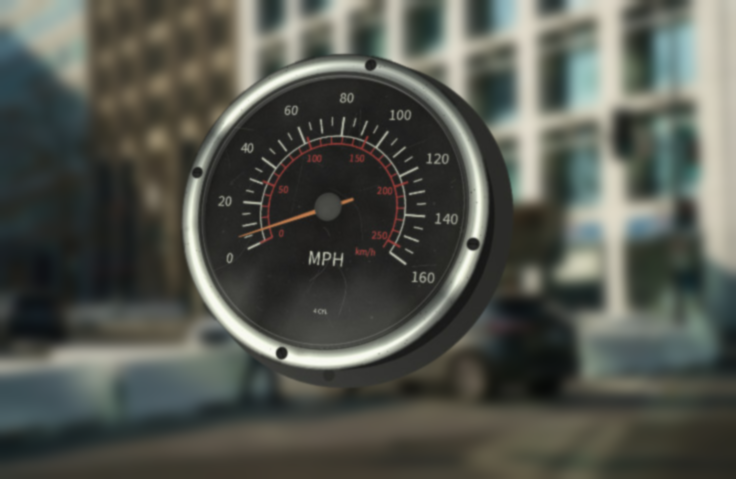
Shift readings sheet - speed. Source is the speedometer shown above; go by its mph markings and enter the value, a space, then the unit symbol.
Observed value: 5 mph
